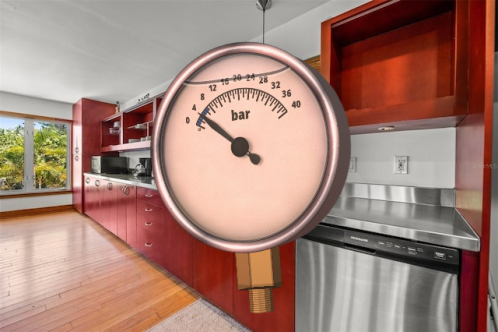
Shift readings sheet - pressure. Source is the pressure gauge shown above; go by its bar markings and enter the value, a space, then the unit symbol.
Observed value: 4 bar
